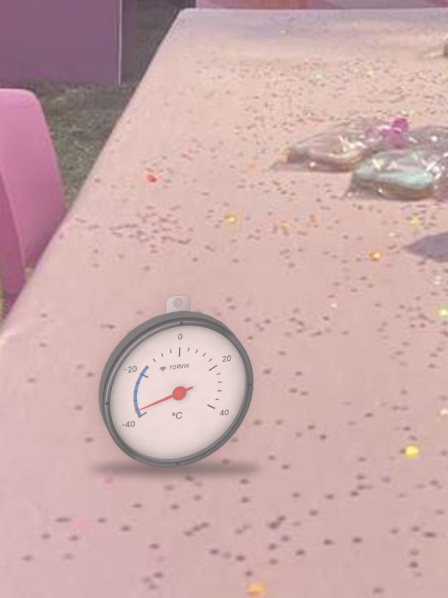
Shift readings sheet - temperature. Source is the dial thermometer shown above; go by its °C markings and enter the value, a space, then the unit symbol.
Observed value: -36 °C
